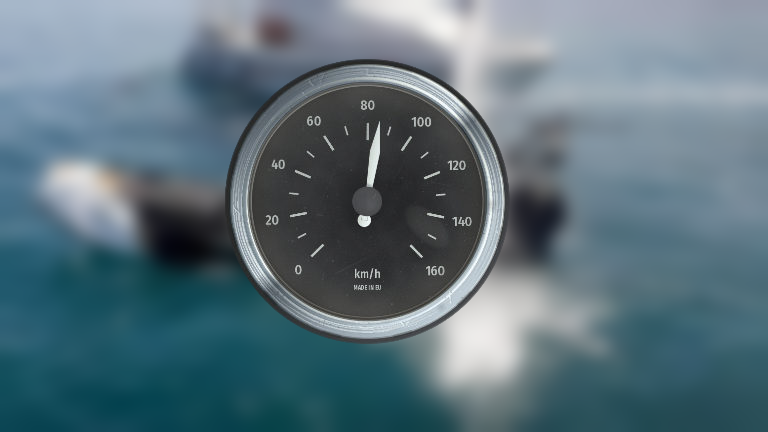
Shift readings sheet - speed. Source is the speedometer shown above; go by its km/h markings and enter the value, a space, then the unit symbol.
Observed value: 85 km/h
